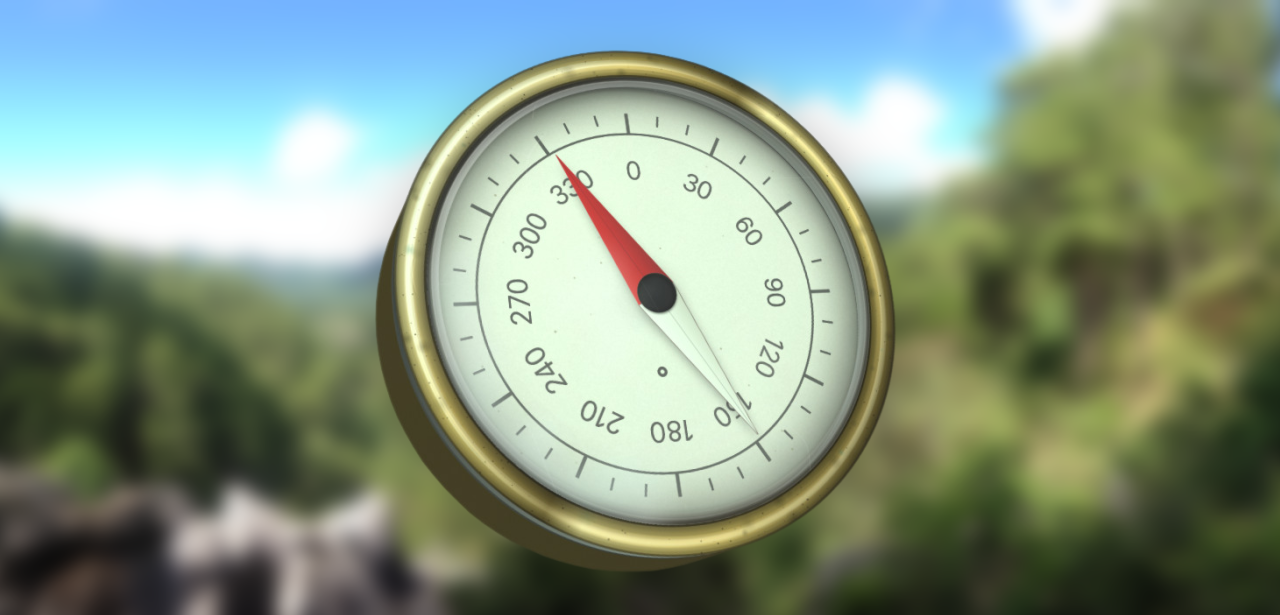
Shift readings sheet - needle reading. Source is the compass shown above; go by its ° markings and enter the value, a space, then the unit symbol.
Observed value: 330 °
